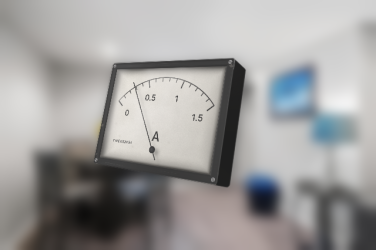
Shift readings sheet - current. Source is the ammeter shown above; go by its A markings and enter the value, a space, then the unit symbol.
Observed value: 0.3 A
